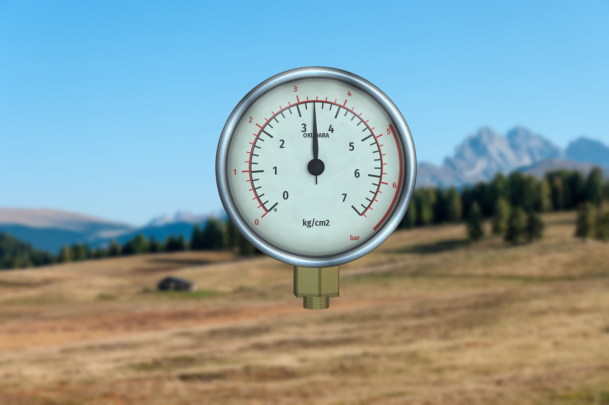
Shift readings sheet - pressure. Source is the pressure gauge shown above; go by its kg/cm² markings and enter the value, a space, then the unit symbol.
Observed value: 3.4 kg/cm²
